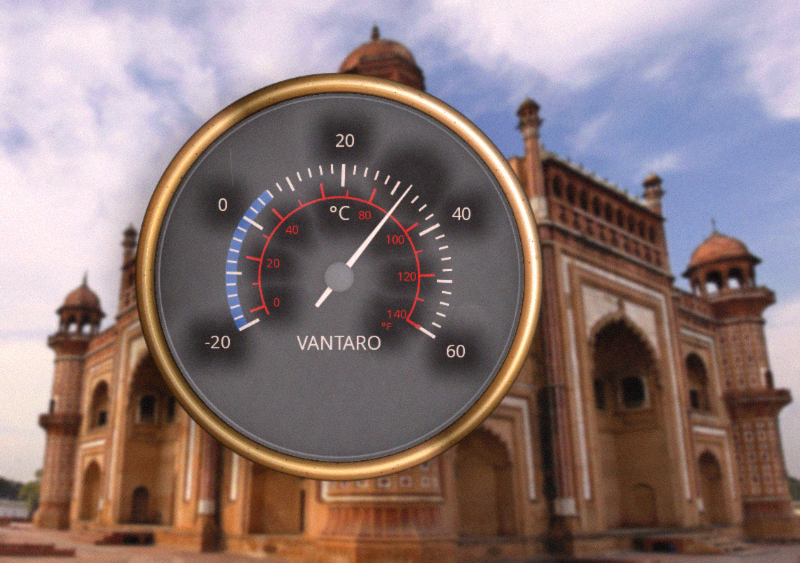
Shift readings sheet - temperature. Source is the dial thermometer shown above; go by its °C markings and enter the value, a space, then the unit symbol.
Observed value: 32 °C
